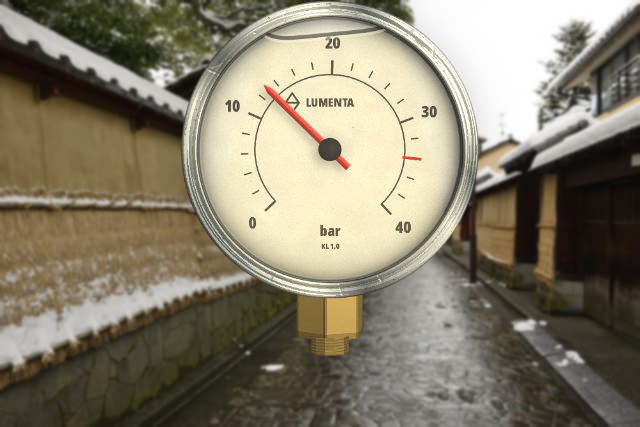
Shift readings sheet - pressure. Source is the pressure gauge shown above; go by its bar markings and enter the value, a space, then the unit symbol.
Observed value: 13 bar
